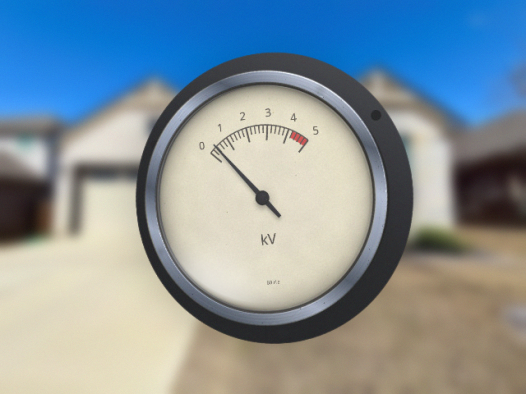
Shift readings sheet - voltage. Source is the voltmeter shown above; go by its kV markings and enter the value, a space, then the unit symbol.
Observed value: 0.4 kV
